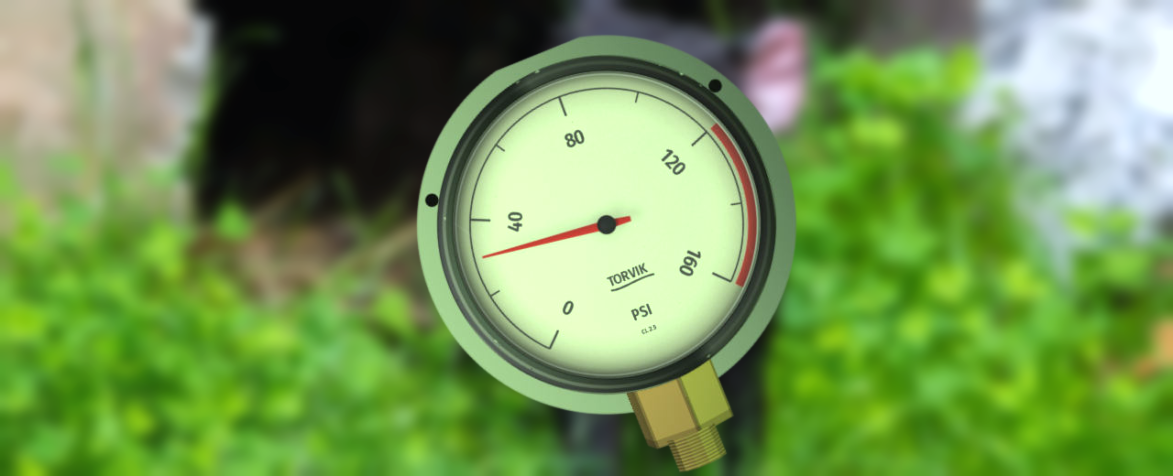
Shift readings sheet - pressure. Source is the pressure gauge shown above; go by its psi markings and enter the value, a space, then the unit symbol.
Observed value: 30 psi
